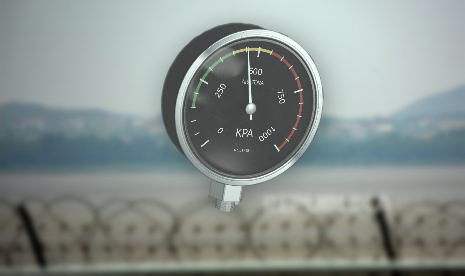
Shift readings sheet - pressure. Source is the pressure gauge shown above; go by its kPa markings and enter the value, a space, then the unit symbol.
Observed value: 450 kPa
